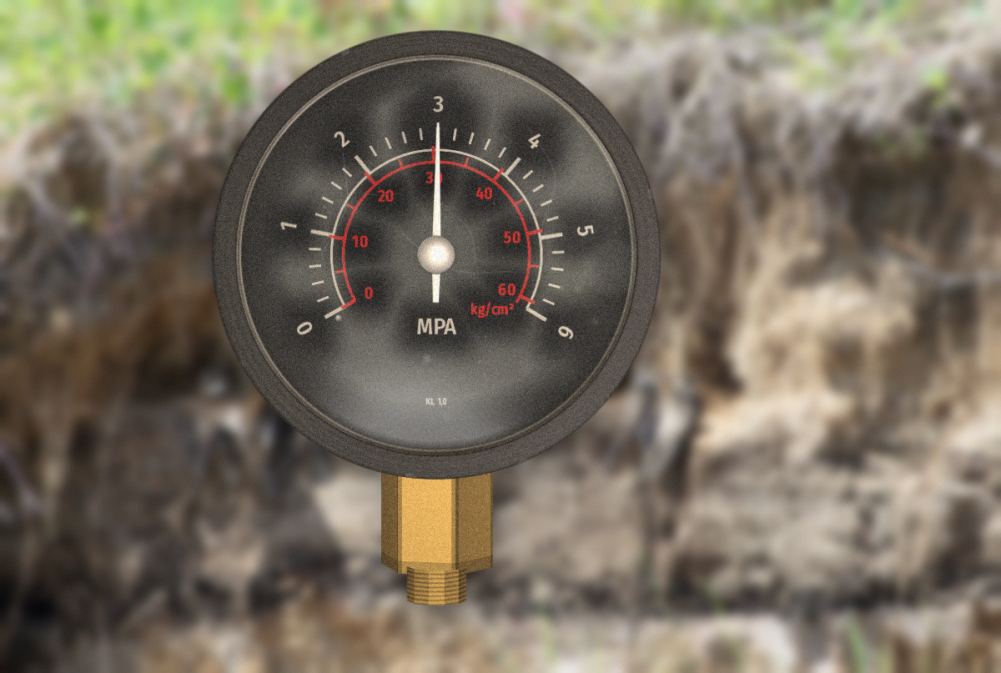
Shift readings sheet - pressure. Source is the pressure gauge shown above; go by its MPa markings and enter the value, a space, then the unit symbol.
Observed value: 3 MPa
